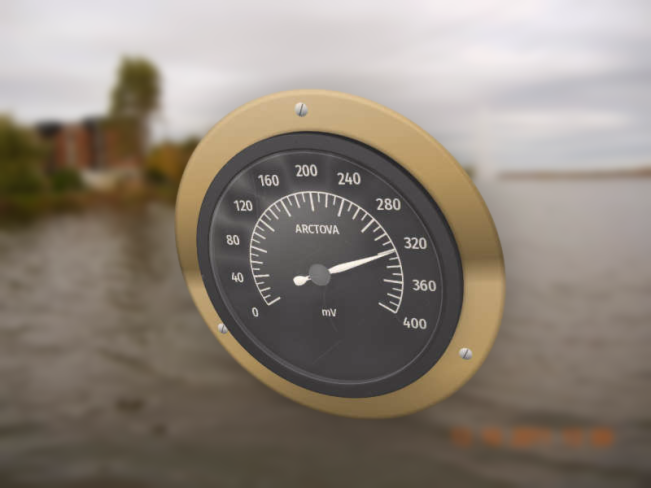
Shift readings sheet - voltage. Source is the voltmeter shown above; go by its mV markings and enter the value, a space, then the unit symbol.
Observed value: 320 mV
